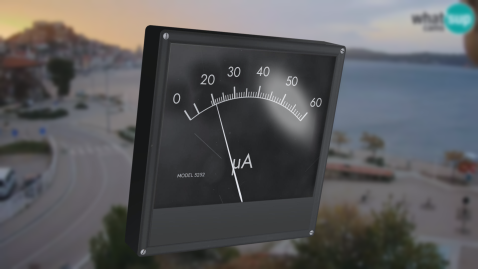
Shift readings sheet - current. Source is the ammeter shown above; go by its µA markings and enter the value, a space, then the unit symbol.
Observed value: 20 µA
